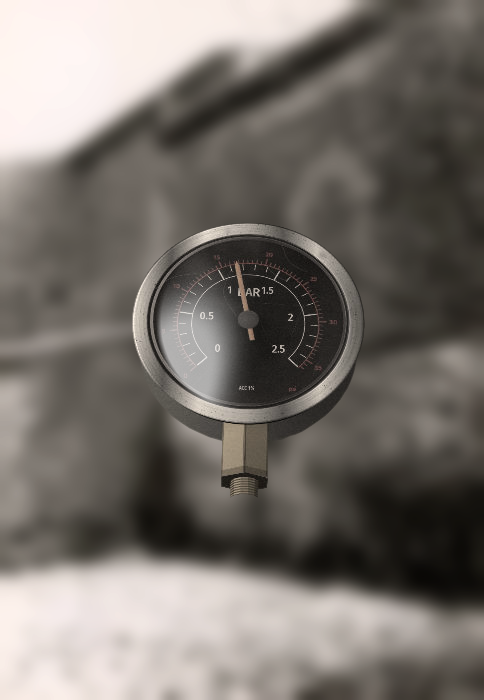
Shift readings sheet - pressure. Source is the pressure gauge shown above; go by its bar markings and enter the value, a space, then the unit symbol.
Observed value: 1.15 bar
